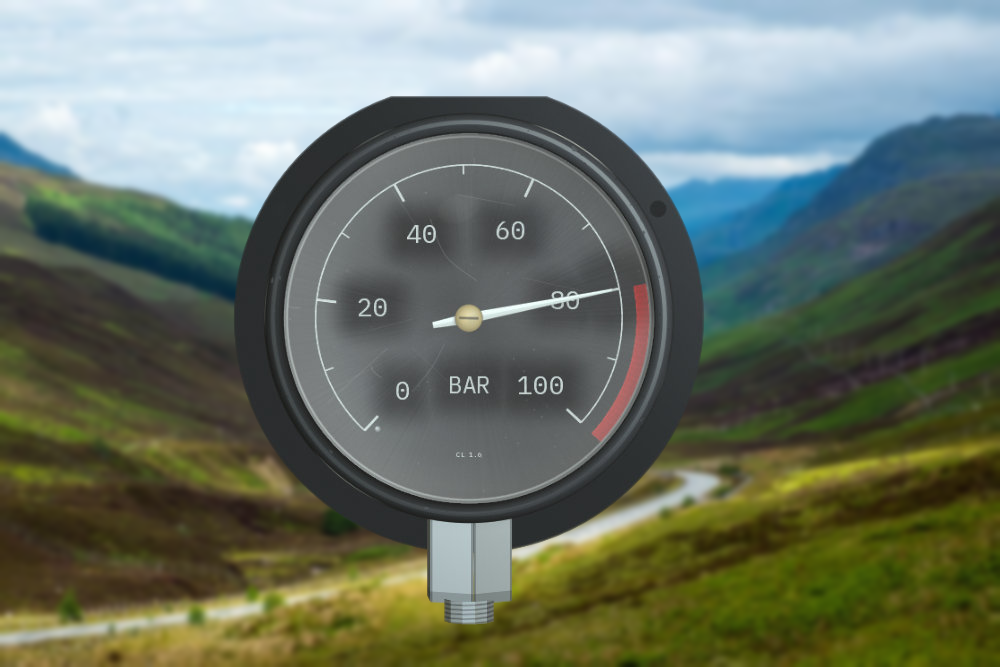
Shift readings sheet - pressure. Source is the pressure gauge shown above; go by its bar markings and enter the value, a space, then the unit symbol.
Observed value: 80 bar
